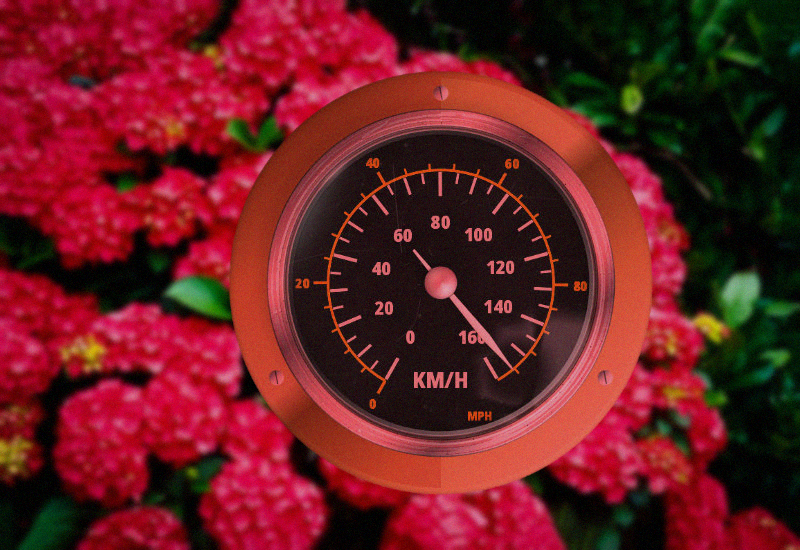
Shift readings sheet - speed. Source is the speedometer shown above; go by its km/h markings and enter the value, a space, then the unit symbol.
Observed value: 155 km/h
